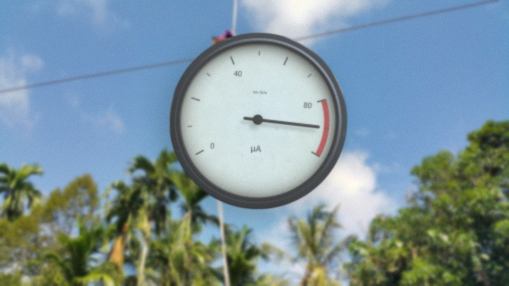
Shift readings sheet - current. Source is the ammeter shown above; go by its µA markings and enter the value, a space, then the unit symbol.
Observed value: 90 µA
